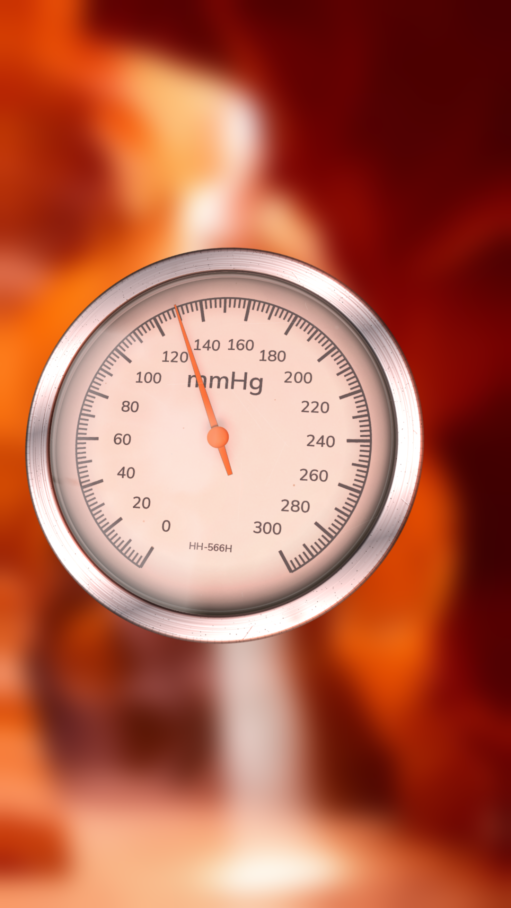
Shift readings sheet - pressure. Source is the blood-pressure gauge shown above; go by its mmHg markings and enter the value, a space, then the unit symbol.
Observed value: 130 mmHg
